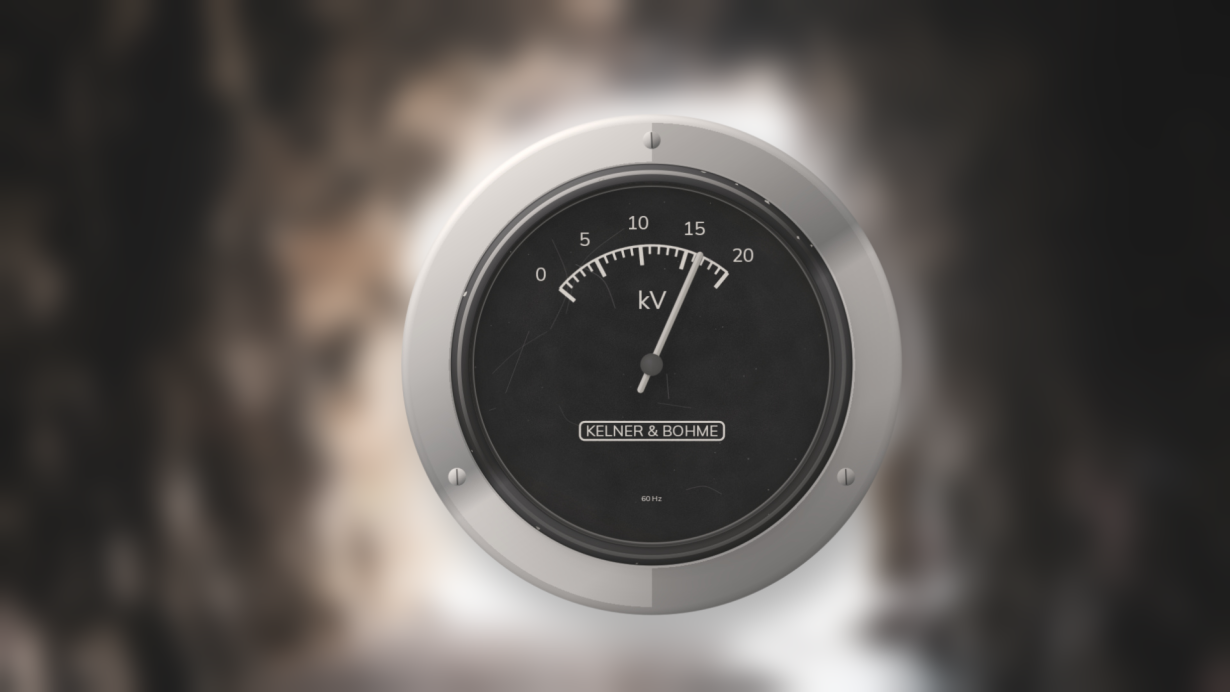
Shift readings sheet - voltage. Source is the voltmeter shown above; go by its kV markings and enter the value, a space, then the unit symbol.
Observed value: 16.5 kV
